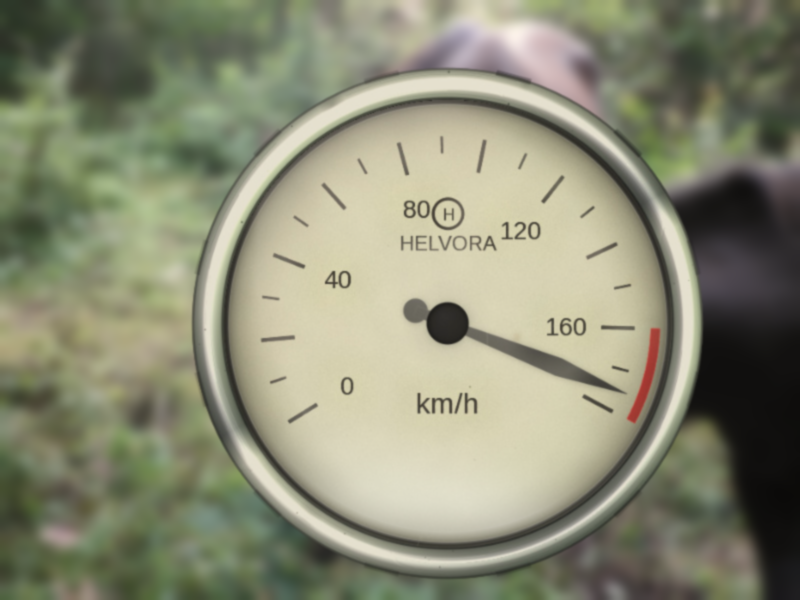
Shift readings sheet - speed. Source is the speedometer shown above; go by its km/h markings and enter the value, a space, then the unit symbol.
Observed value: 175 km/h
